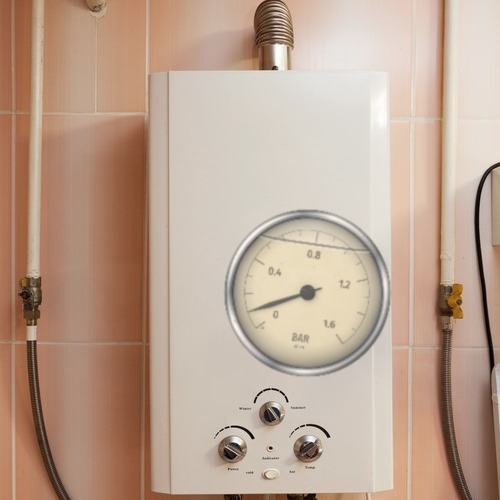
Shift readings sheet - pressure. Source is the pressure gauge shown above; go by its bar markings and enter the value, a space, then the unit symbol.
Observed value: 0.1 bar
